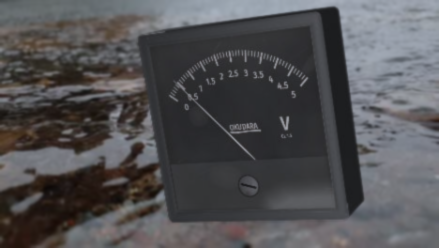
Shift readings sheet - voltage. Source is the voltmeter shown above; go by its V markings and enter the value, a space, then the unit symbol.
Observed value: 0.5 V
